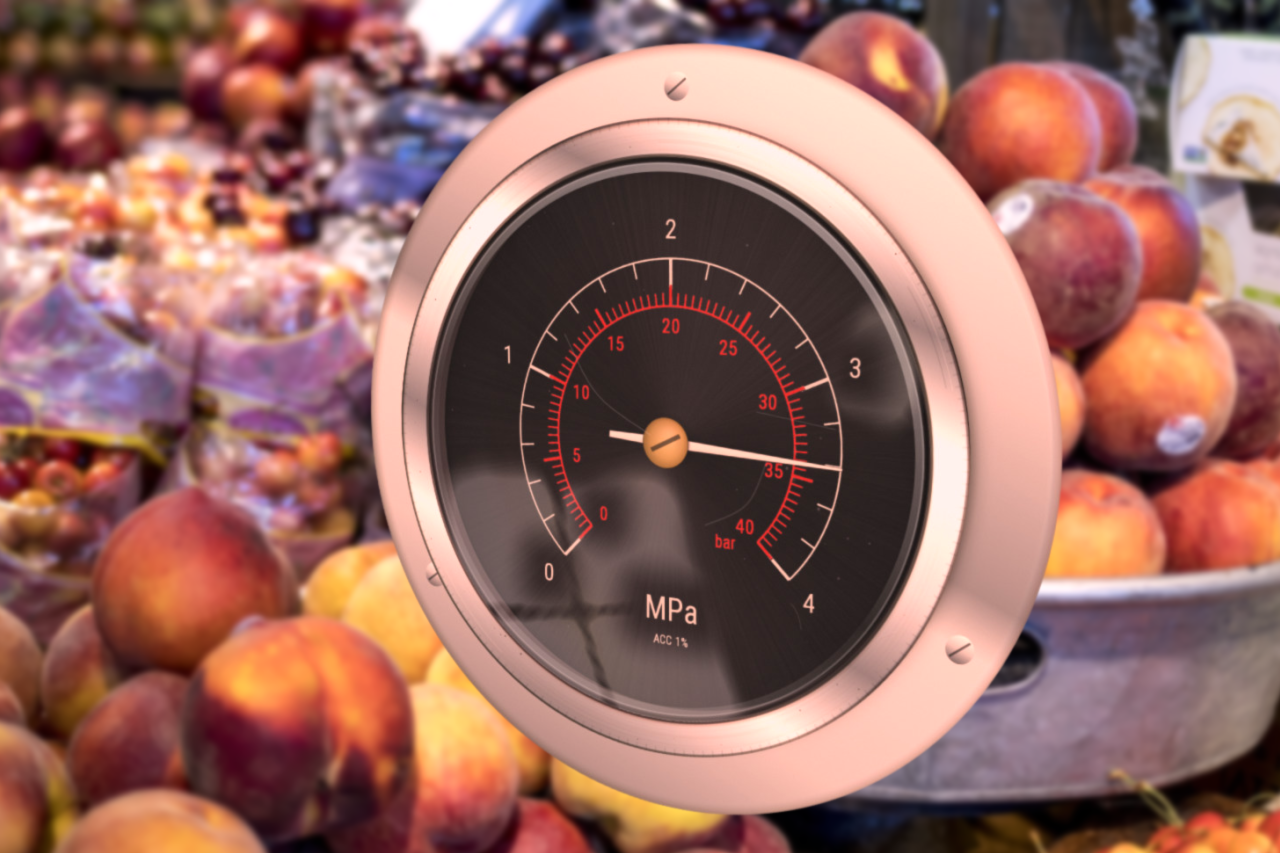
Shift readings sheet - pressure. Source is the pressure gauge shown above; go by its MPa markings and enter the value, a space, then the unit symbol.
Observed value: 3.4 MPa
